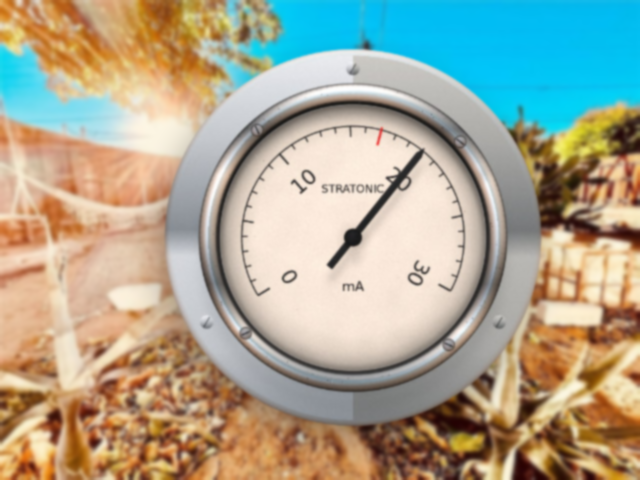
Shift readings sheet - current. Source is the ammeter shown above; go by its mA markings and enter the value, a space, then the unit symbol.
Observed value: 20 mA
